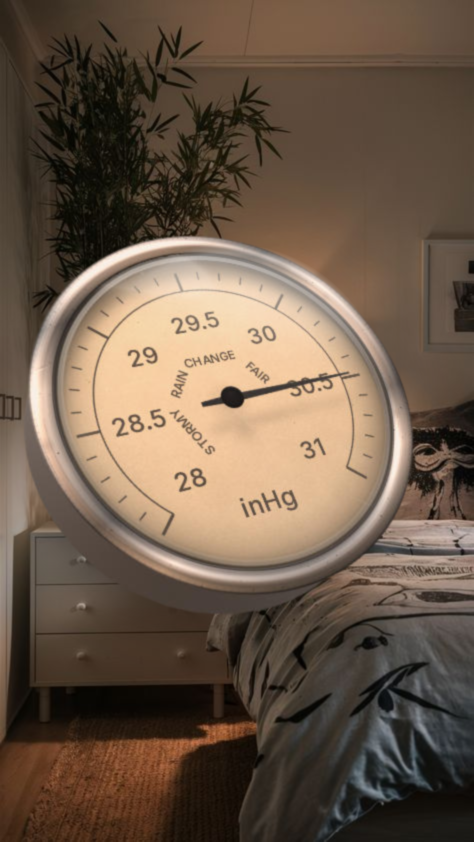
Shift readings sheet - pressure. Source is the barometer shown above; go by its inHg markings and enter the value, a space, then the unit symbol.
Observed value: 30.5 inHg
